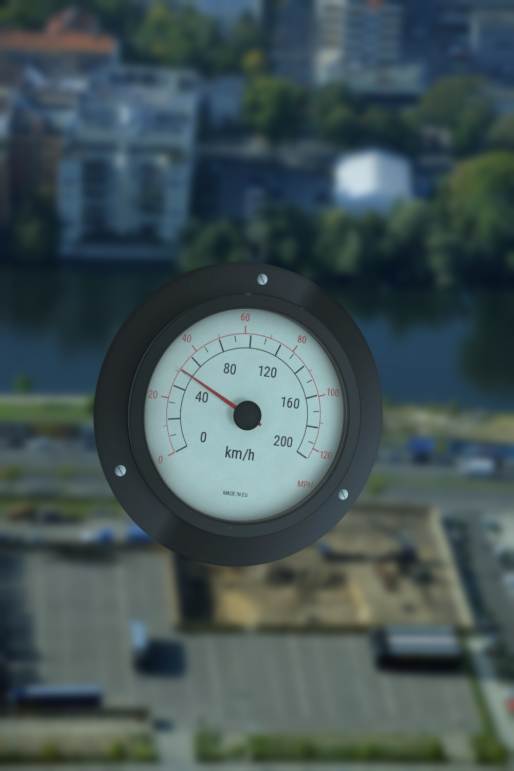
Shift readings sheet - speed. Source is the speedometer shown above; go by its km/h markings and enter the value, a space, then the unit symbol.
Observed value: 50 km/h
